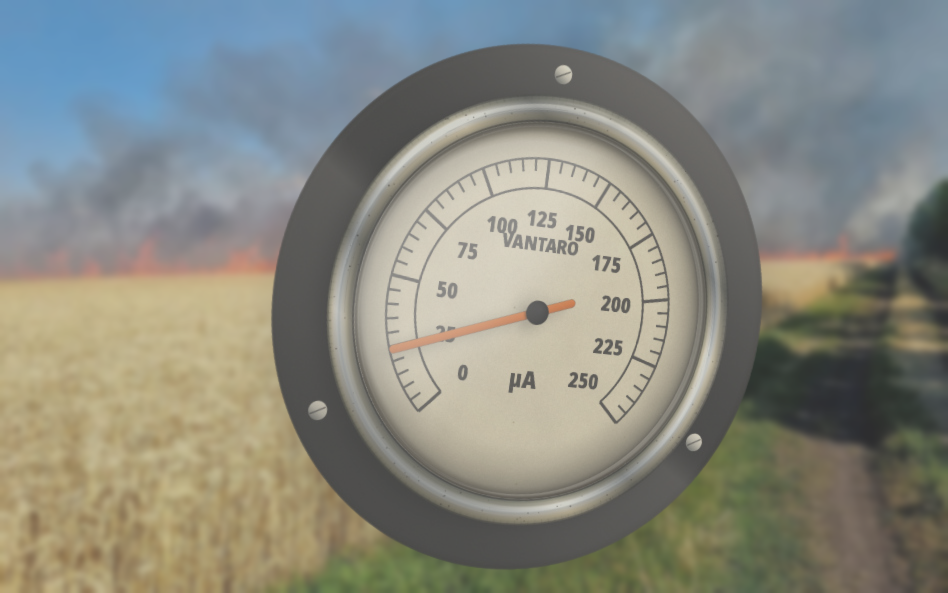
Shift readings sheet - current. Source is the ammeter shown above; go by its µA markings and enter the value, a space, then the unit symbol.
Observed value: 25 µA
